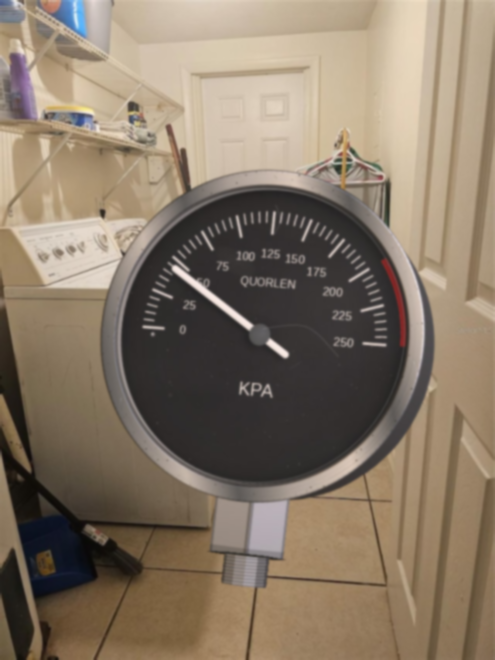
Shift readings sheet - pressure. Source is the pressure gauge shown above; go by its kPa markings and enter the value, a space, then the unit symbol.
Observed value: 45 kPa
